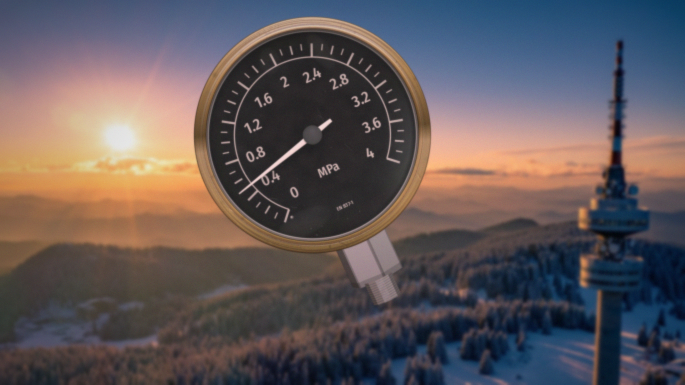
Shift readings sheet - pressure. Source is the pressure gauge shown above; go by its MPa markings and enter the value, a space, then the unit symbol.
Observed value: 0.5 MPa
